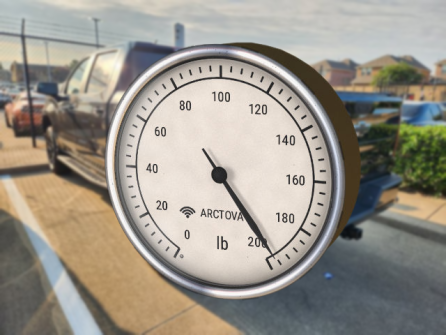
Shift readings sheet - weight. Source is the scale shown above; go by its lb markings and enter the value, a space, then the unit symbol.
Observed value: 196 lb
